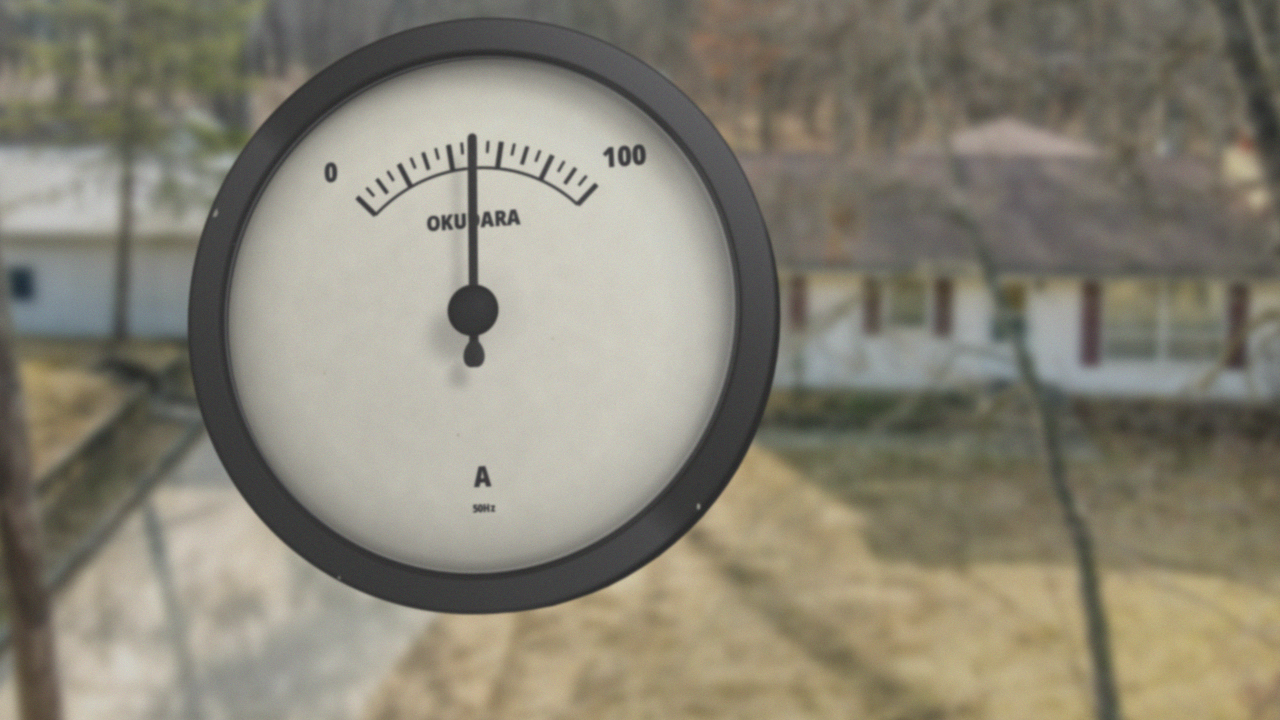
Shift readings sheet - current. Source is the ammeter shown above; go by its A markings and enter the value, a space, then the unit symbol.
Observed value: 50 A
